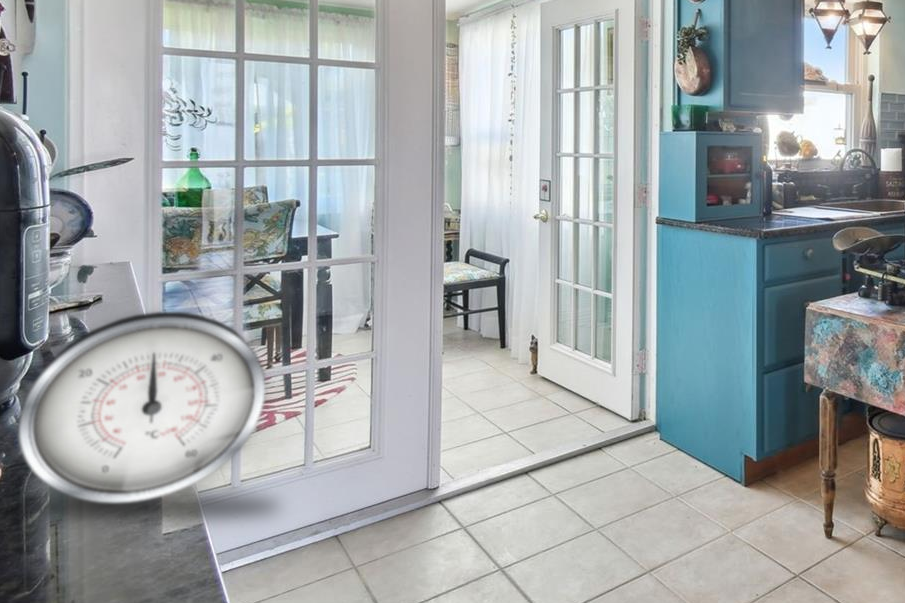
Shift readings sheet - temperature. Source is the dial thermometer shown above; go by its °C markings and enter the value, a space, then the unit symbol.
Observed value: 30 °C
